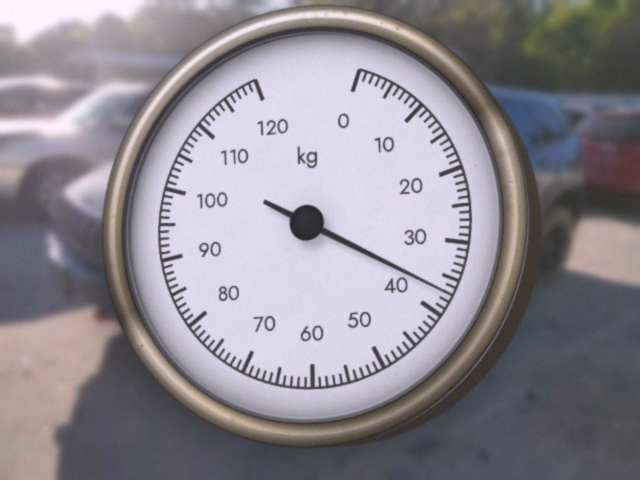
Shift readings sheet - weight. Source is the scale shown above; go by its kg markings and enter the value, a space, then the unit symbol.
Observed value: 37 kg
